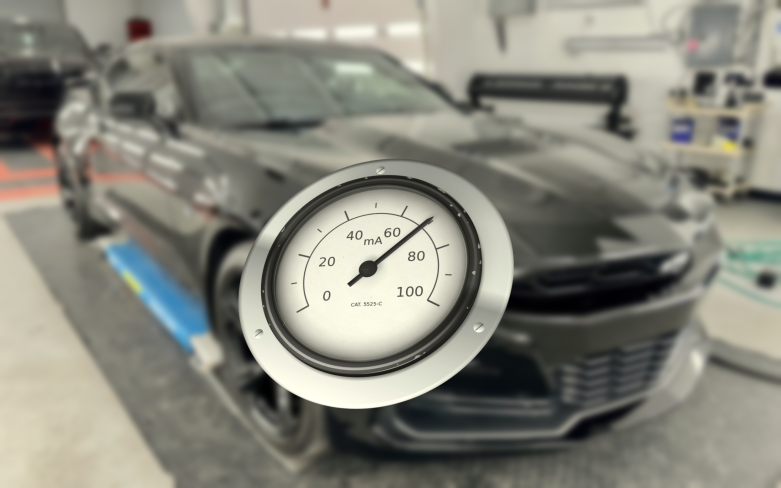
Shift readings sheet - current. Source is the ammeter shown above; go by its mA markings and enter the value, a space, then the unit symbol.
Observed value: 70 mA
